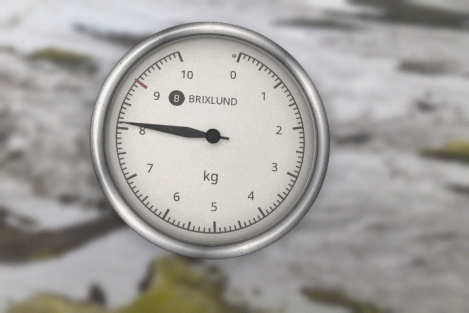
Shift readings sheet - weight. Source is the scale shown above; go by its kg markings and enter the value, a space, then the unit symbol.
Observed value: 8.1 kg
